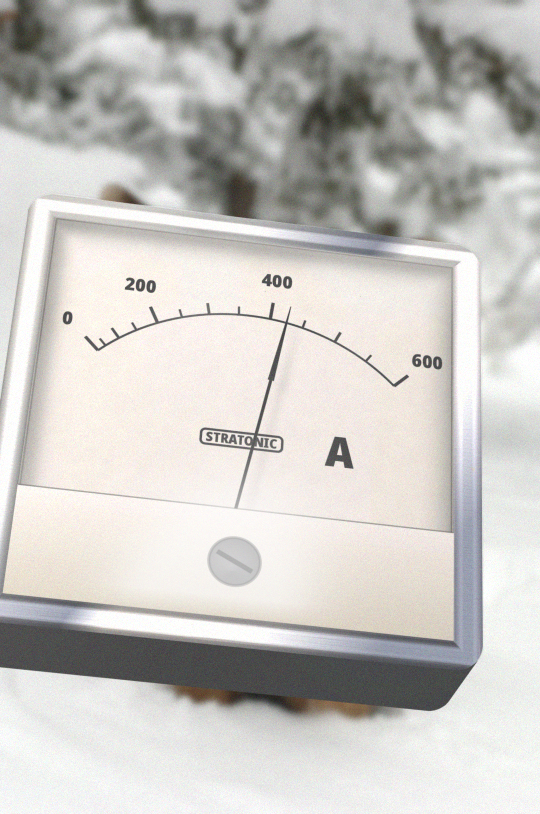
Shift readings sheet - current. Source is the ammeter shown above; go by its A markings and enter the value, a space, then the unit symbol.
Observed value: 425 A
